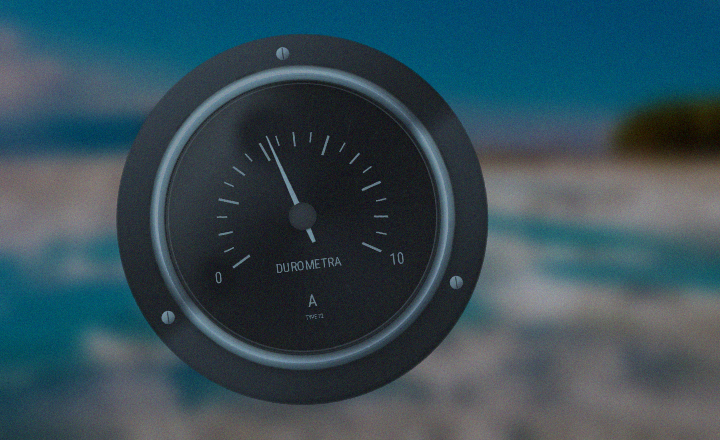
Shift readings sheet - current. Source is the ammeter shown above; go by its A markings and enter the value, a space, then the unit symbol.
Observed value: 4.25 A
